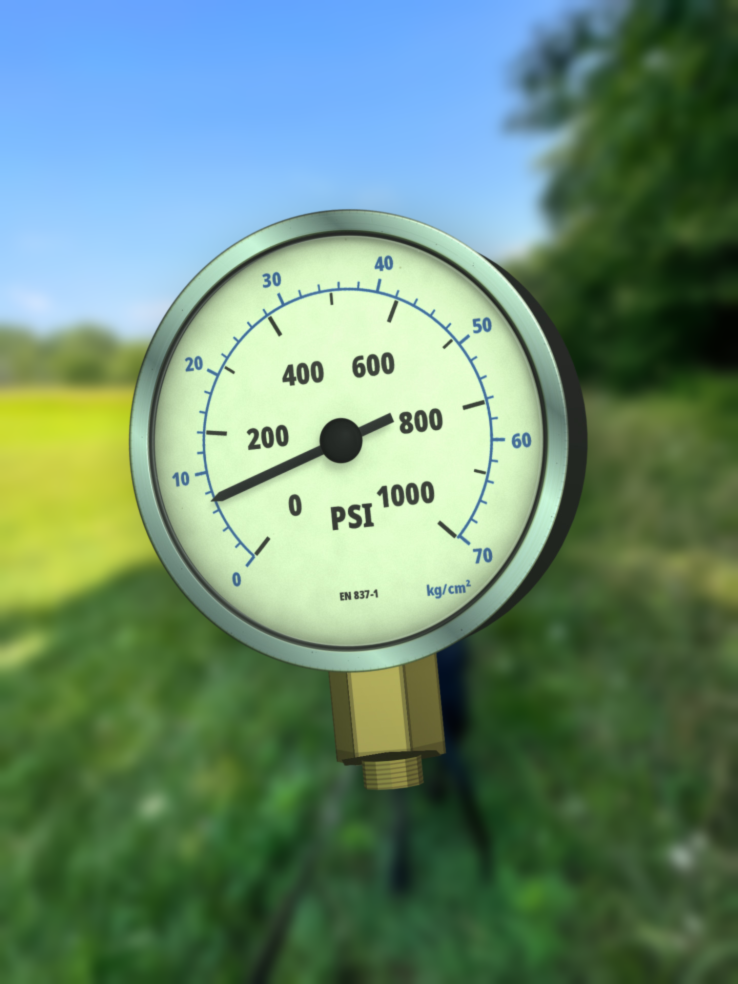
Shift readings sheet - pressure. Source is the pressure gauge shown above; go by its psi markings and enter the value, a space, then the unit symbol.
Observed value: 100 psi
